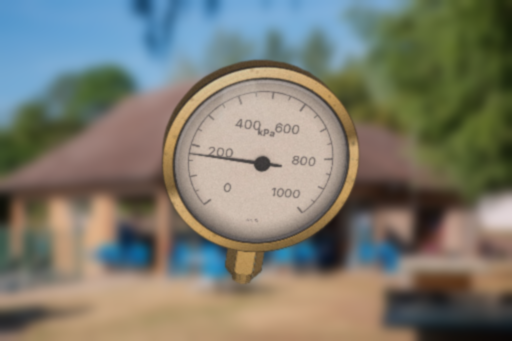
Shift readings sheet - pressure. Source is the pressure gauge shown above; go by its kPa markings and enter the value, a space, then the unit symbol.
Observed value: 175 kPa
